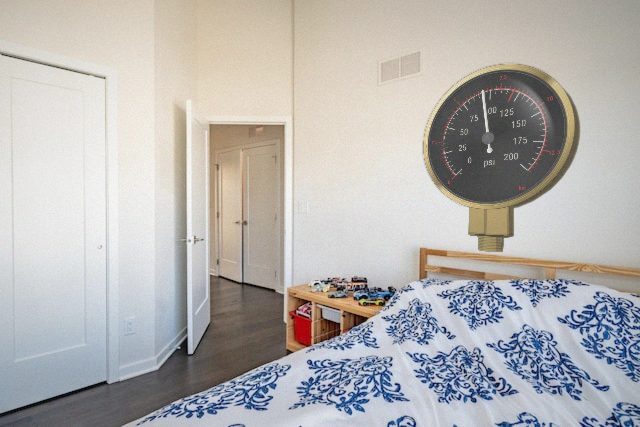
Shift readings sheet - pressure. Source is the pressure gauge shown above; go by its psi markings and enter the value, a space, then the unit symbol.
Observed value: 95 psi
